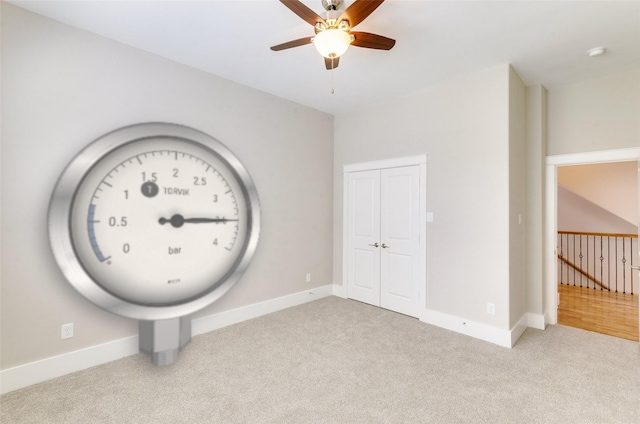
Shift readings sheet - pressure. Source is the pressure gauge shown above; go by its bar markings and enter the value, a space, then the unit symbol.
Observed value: 3.5 bar
